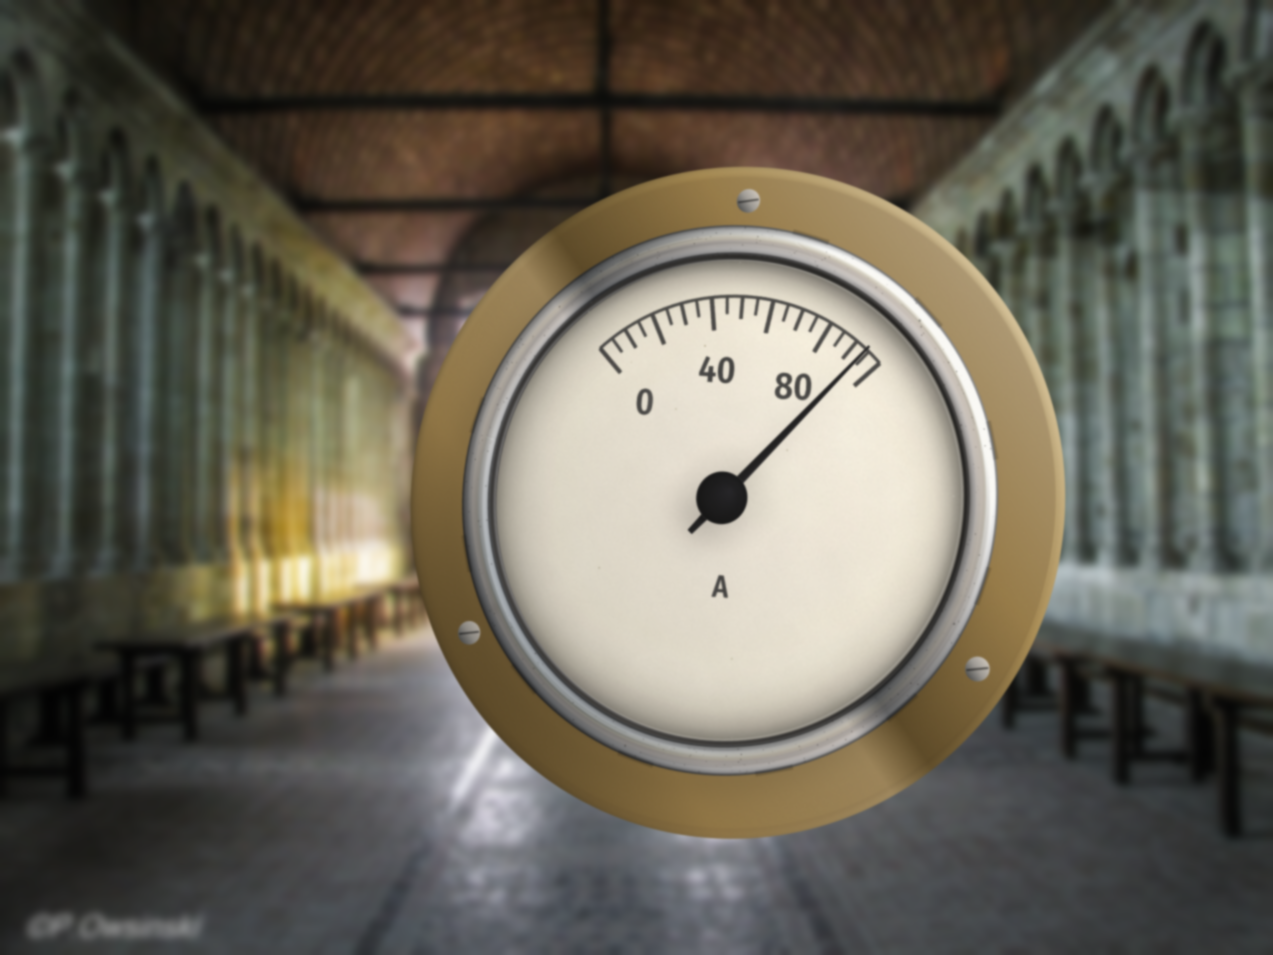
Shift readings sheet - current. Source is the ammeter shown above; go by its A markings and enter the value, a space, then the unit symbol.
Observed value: 95 A
